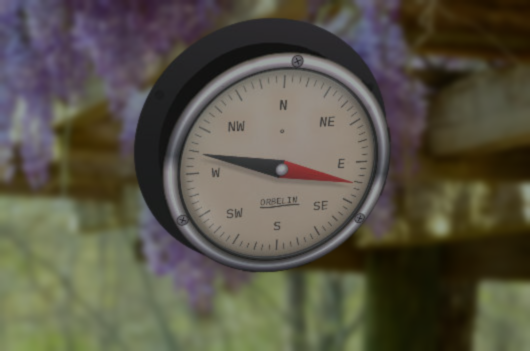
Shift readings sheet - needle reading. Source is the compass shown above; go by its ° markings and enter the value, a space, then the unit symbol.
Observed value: 105 °
